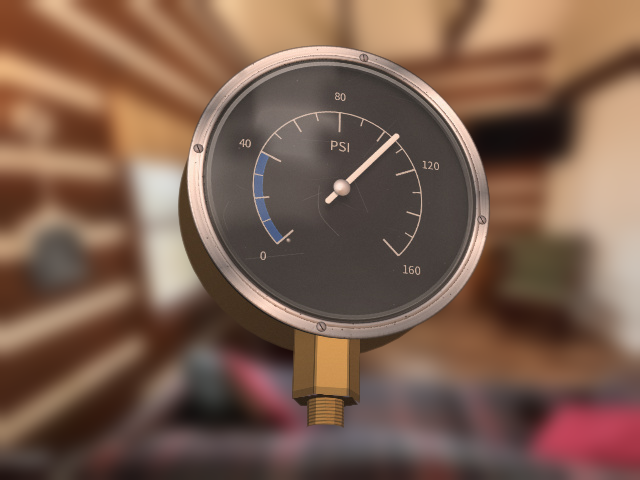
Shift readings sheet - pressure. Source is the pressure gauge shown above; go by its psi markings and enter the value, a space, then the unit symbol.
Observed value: 105 psi
